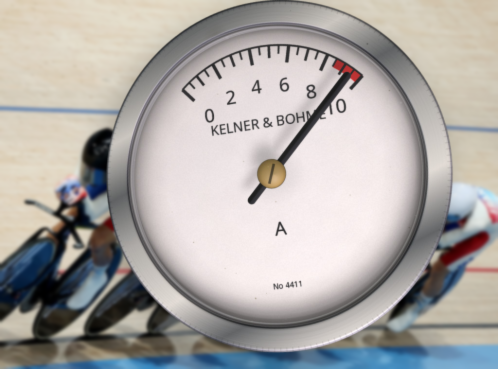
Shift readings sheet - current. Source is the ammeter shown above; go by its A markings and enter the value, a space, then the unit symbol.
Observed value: 9.5 A
